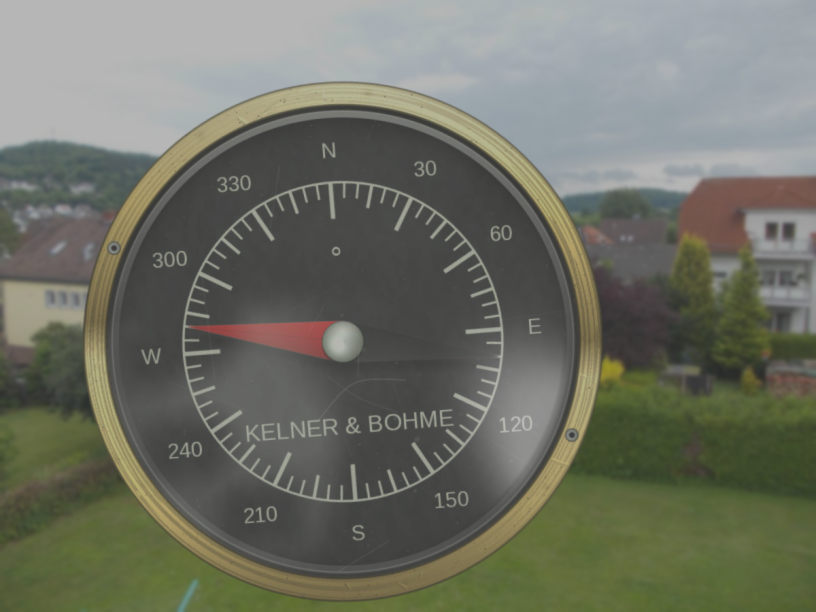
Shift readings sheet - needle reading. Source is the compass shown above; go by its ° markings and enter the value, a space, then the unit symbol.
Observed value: 280 °
